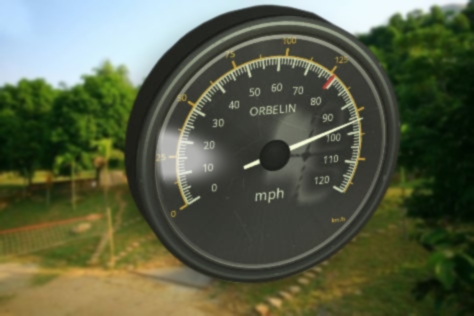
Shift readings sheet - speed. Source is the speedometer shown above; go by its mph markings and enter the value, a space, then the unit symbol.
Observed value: 95 mph
